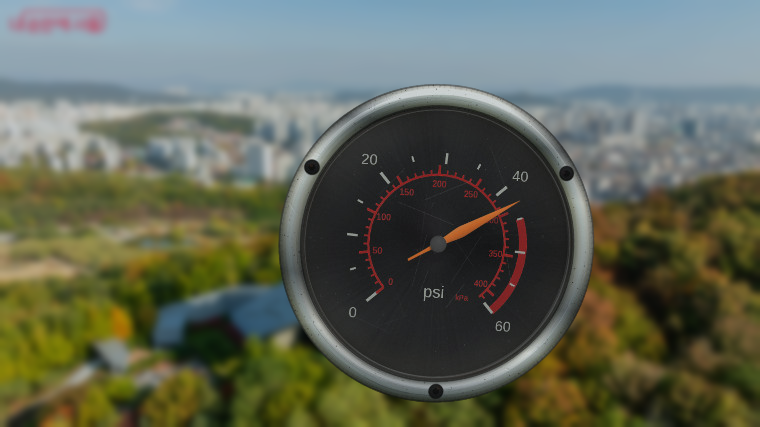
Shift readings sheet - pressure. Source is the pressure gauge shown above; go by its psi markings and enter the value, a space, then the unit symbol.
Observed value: 42.5 psi
